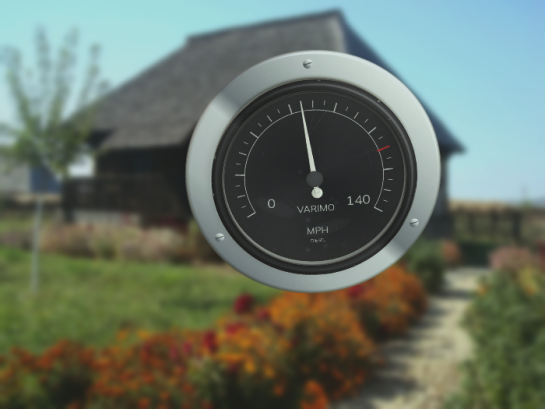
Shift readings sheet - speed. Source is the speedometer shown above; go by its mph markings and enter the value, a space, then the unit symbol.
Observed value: 65 mph
